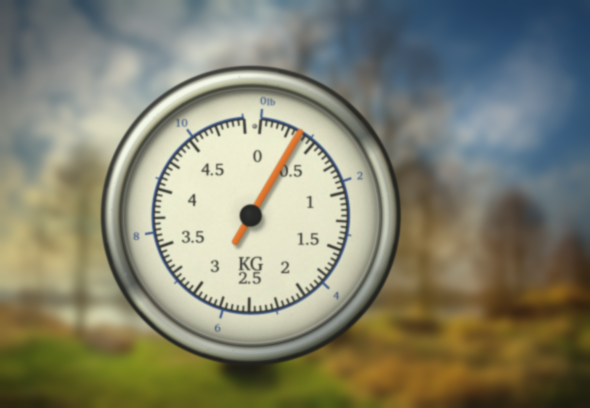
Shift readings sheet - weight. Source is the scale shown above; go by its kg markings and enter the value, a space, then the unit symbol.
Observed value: 0.35 kg
